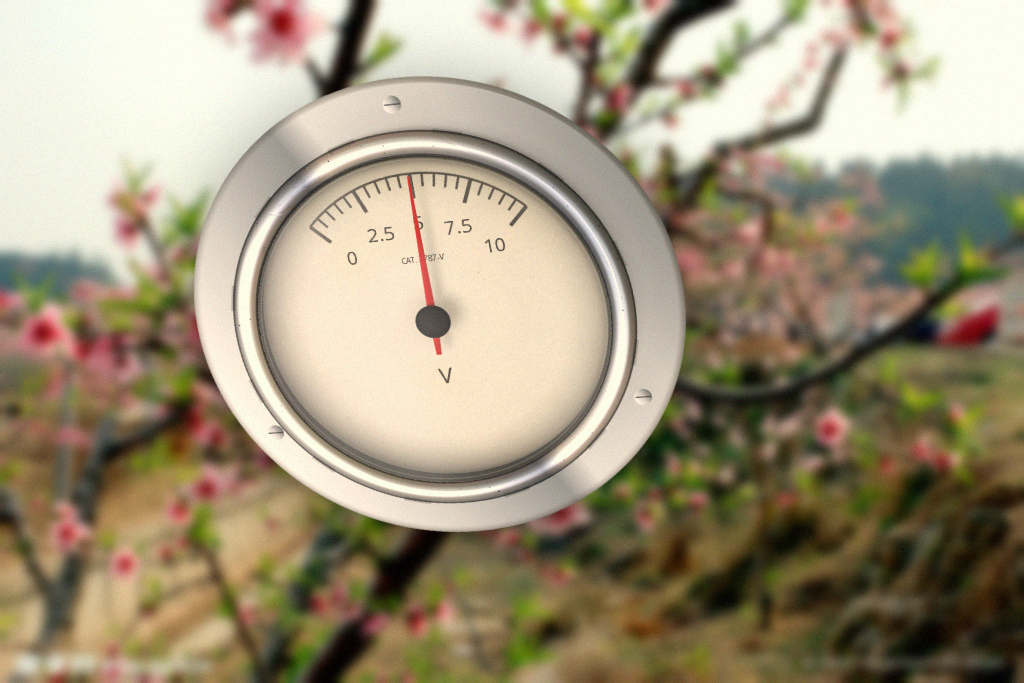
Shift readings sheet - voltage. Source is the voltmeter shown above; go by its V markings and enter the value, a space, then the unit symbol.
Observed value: 5 V
